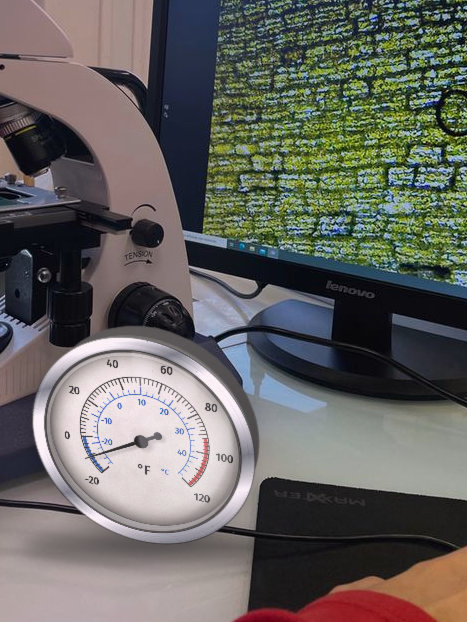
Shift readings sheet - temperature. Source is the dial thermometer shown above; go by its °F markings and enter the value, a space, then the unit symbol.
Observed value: -10 °F
